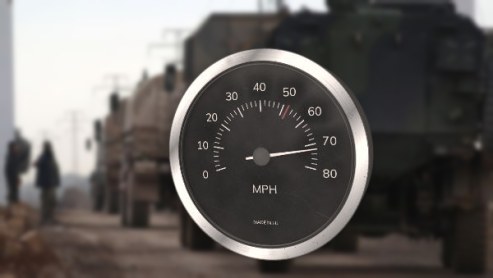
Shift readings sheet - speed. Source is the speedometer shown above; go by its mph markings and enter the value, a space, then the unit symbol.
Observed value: 72 mph
